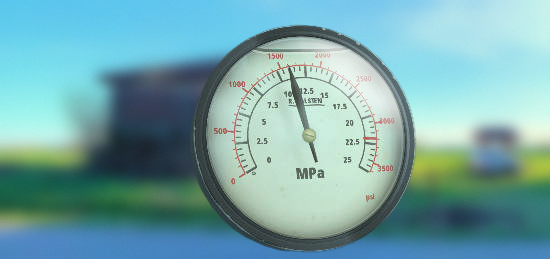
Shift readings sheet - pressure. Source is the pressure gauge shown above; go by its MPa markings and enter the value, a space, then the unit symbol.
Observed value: 11 MPa
